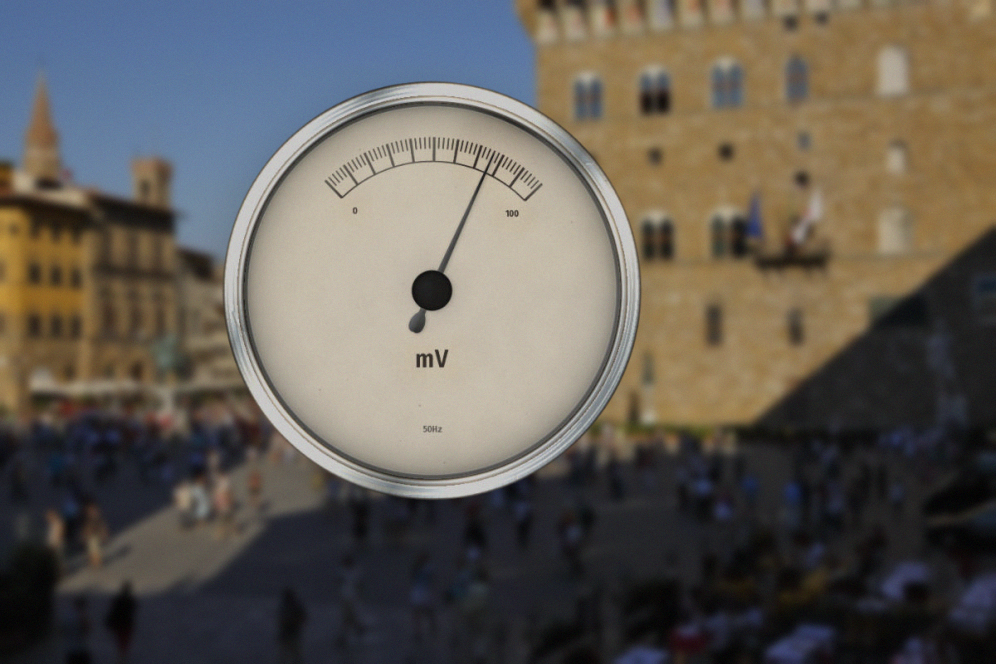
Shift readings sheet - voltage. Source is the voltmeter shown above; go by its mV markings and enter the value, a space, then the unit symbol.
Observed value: 76 mV
